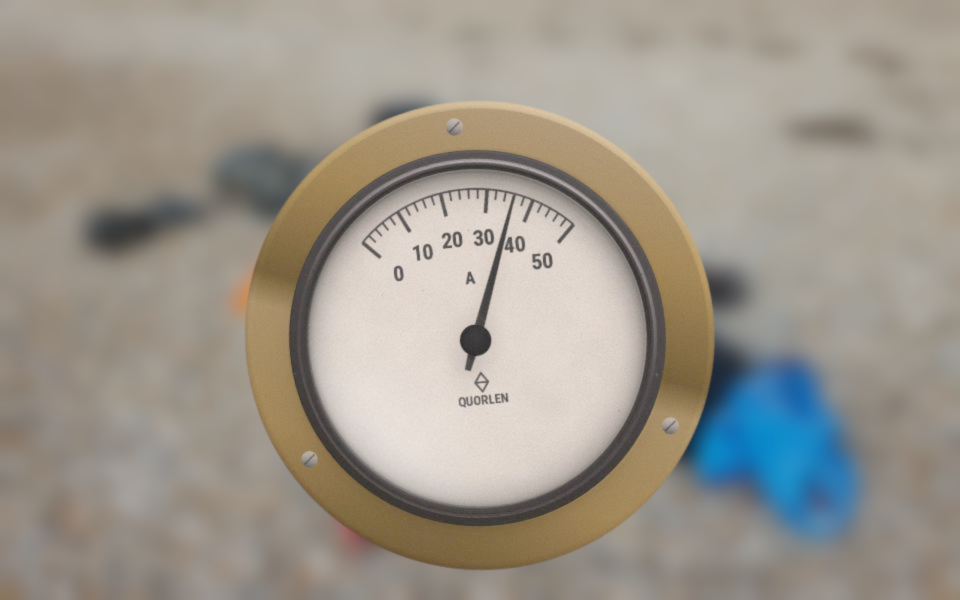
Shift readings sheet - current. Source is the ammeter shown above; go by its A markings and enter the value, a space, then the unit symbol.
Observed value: 36 A
